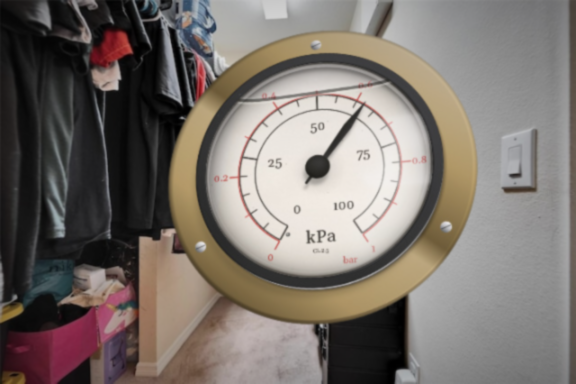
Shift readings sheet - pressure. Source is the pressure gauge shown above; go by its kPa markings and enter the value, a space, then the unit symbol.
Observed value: 62.5 kPa
